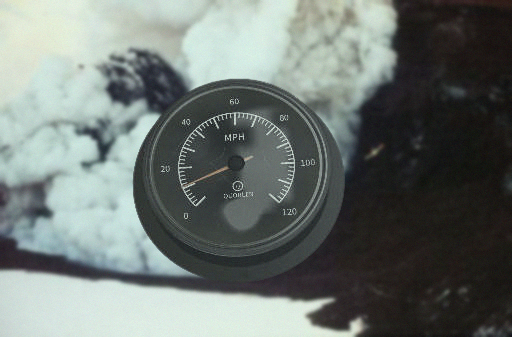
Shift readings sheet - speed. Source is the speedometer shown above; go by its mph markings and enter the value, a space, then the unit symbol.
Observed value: 10 mph
